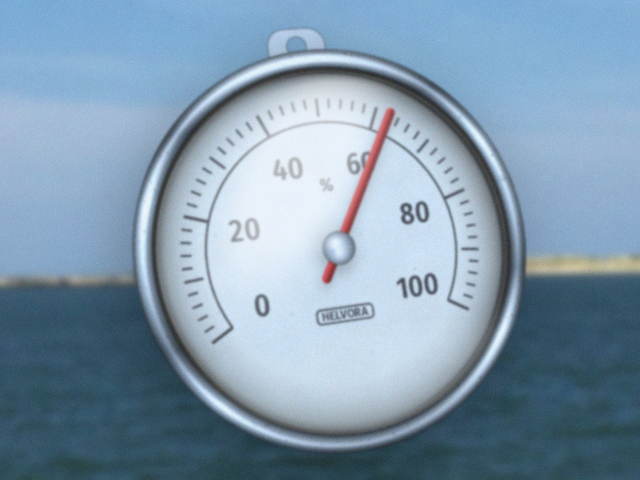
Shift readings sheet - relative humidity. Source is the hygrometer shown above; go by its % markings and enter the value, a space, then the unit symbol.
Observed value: 62 %
